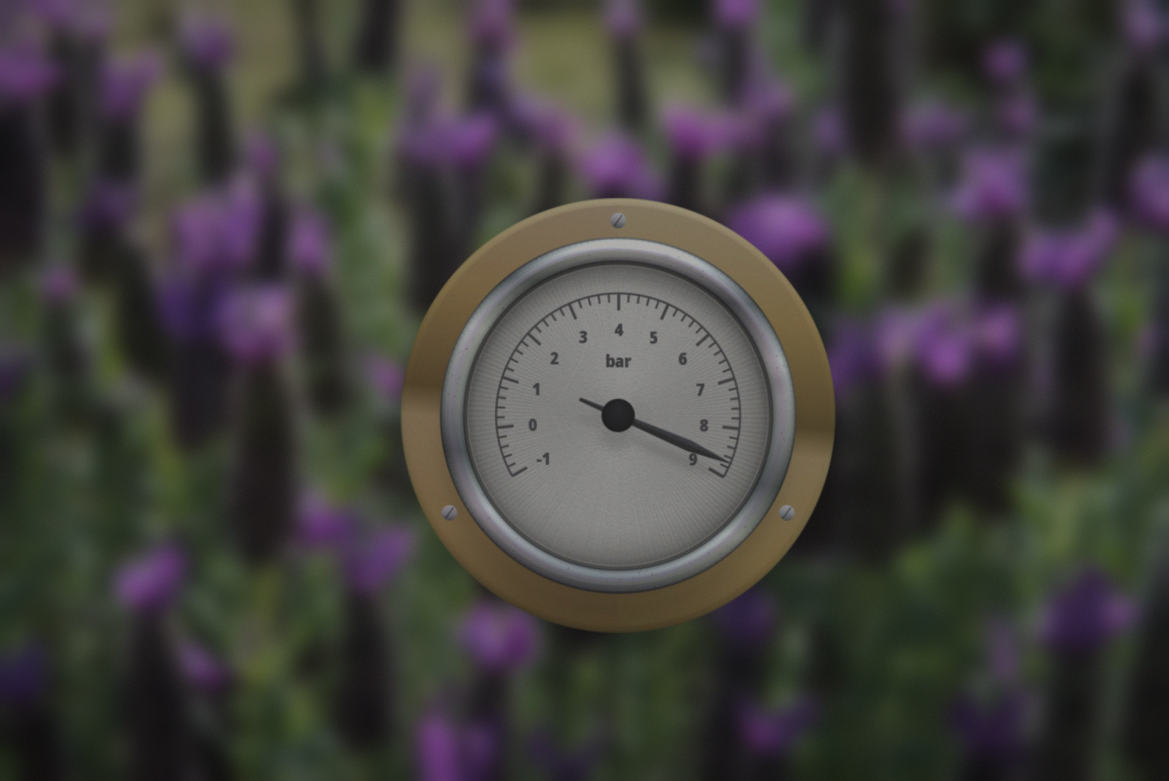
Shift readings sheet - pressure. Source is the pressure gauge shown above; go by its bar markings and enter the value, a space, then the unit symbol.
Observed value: 8.7 bar
